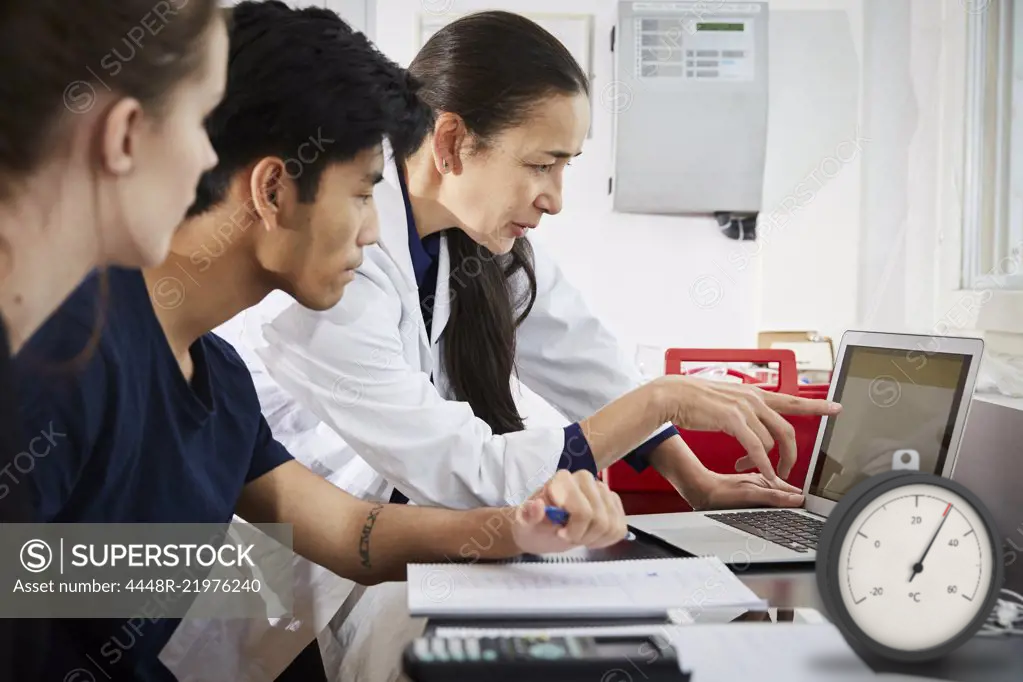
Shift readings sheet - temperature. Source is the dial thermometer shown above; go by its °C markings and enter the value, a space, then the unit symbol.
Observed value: 30 °C
